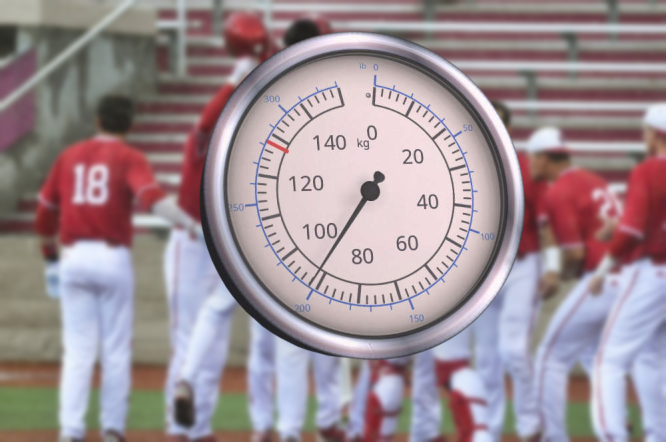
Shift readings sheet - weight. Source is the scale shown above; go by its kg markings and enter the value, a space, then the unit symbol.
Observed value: 92 kg
